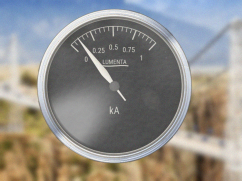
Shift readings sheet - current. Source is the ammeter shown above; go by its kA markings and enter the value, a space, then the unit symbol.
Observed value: 0.1 kA
